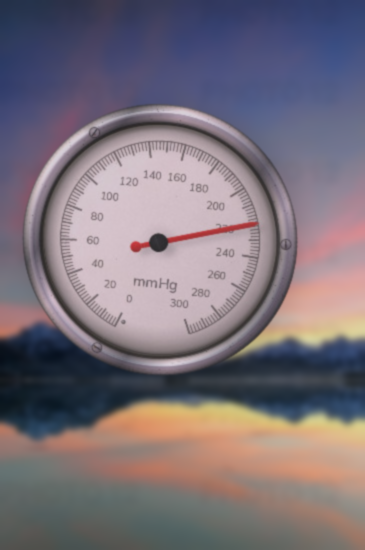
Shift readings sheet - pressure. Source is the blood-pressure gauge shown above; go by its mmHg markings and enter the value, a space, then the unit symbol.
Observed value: 220 mmHg
